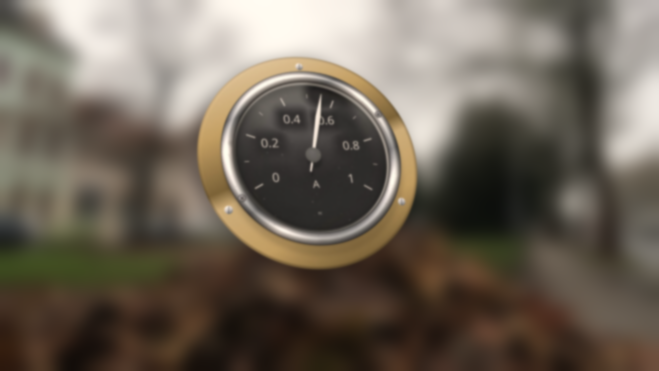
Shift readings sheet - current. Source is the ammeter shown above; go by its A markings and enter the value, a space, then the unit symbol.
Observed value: 0.55 A
